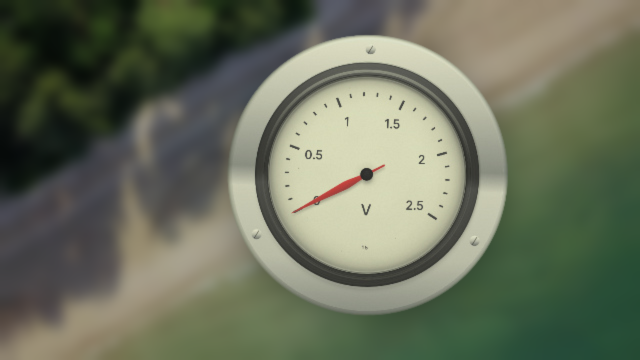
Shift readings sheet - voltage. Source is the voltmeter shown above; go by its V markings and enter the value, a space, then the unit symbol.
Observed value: 0 V
